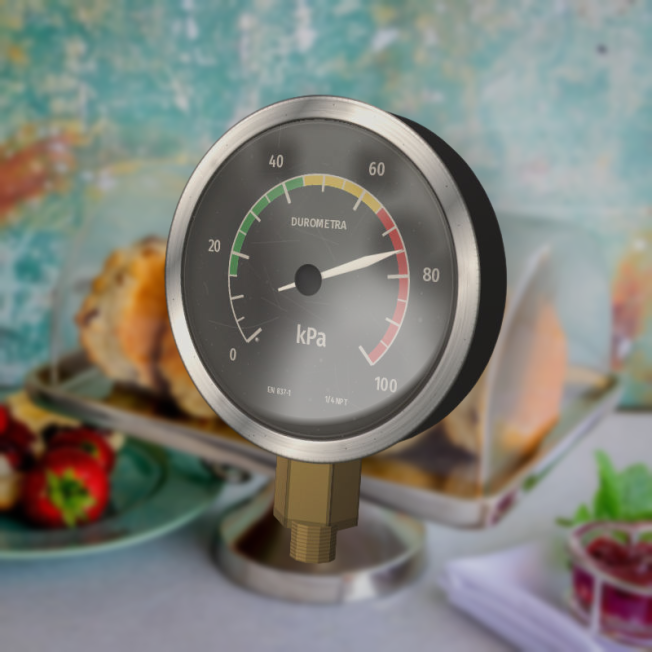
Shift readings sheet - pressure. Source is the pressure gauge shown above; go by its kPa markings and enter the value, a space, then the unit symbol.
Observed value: 75 kPa
